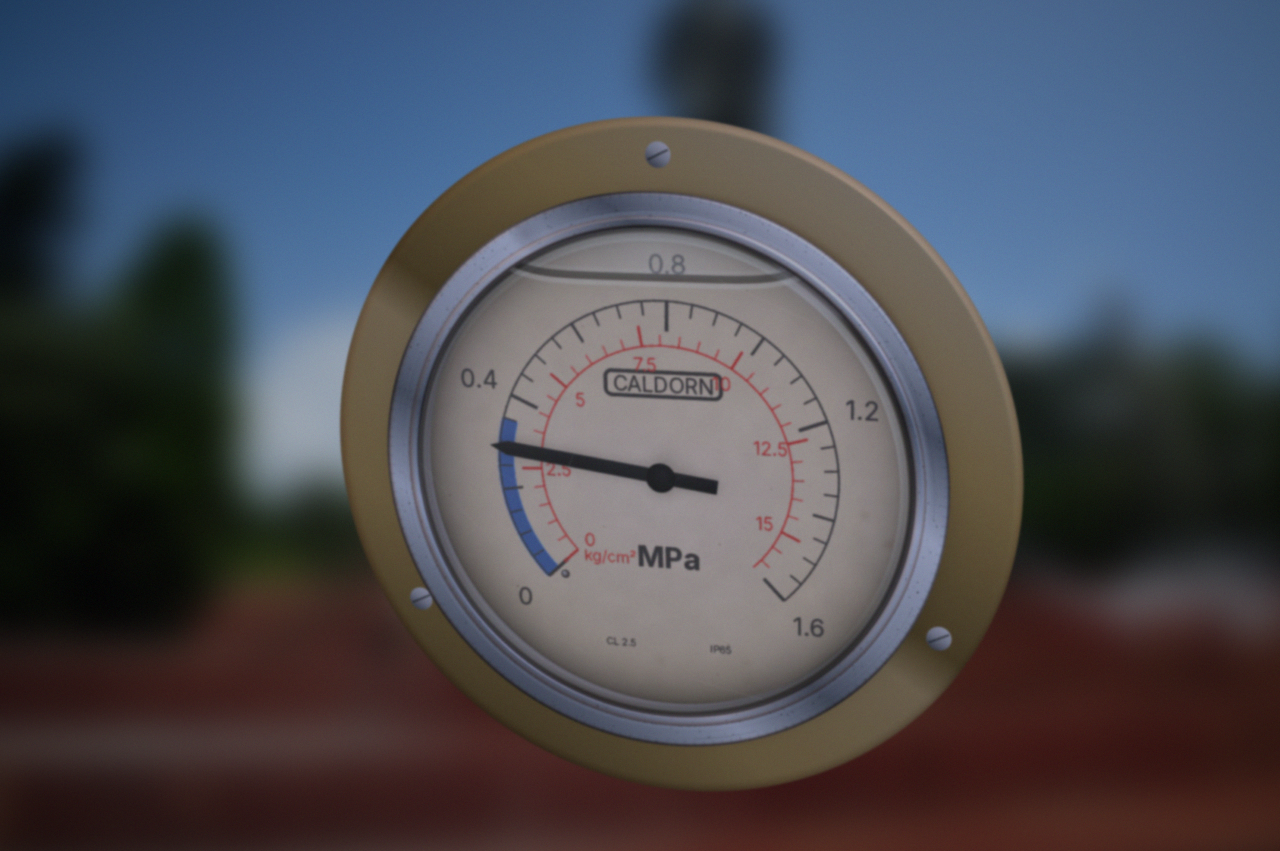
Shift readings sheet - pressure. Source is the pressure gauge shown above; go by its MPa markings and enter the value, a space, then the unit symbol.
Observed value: 0.3 MPa
